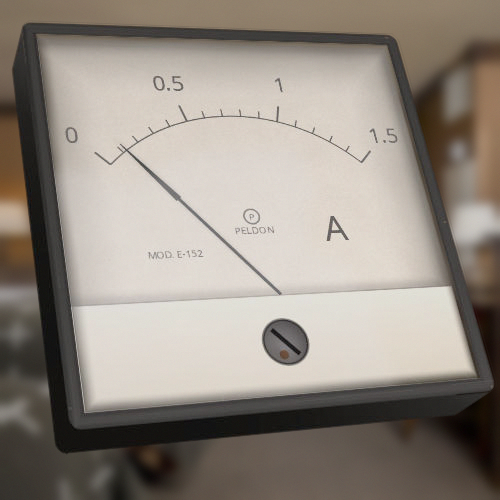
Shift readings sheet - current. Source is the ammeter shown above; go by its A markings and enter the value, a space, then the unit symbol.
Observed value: 0.1 A
